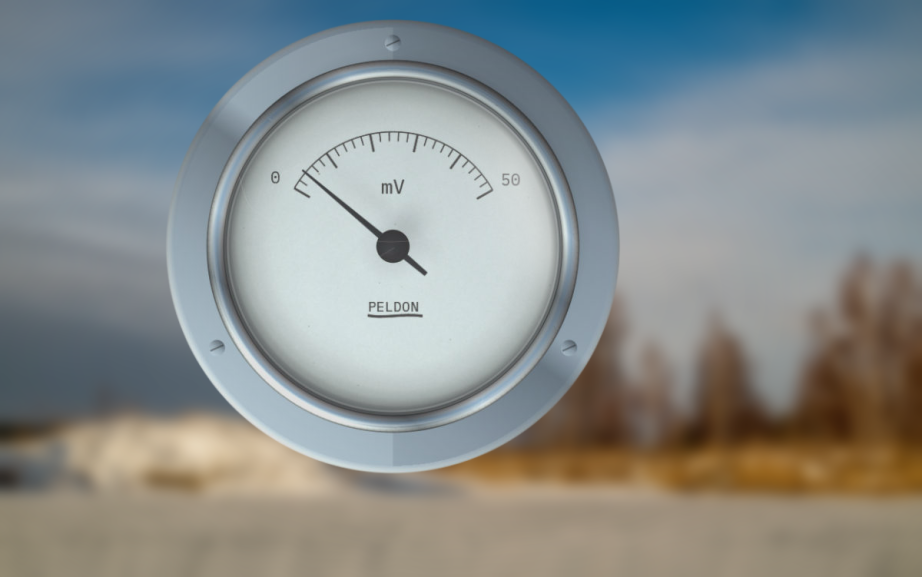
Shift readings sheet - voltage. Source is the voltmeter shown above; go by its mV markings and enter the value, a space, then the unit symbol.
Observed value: 4 mV
